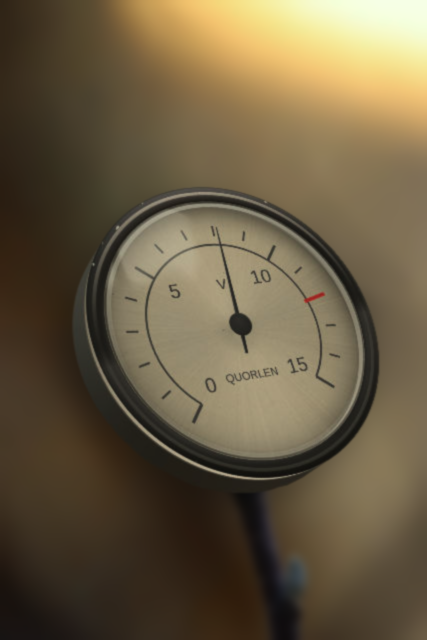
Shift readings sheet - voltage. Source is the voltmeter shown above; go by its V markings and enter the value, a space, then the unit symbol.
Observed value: 8 V
